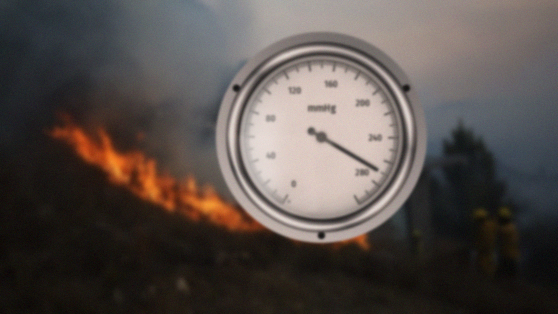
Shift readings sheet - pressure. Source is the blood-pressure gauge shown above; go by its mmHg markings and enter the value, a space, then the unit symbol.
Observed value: 270 mmHg
